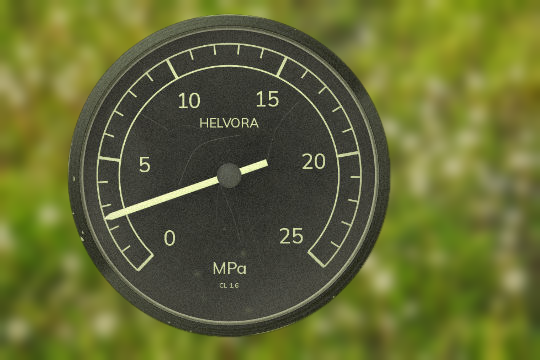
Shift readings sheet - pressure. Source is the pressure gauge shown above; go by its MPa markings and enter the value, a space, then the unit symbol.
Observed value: 2.5 MPa
